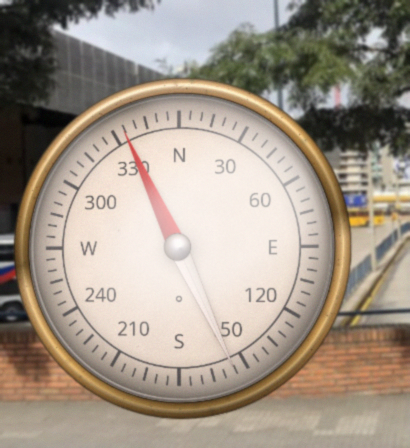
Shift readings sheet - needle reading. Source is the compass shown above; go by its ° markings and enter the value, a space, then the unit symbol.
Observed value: 335 °
